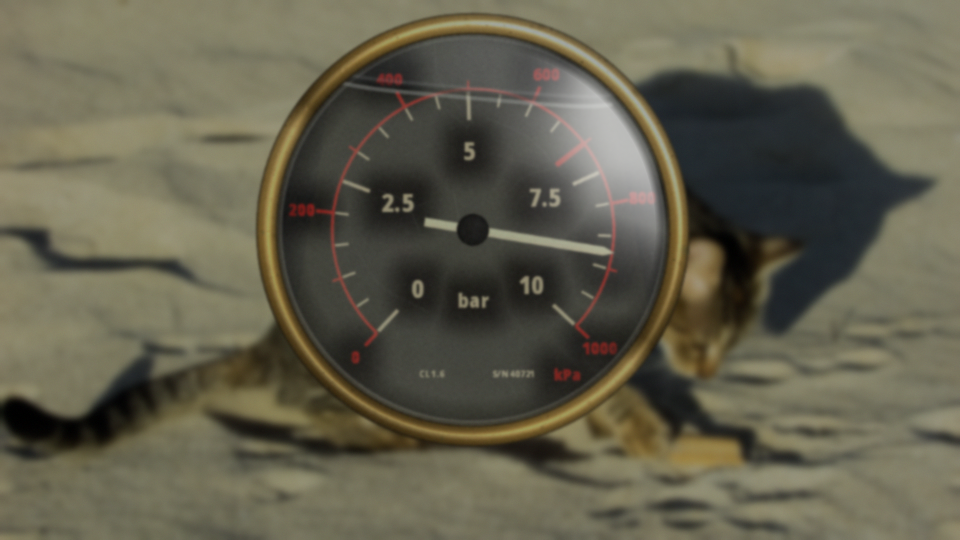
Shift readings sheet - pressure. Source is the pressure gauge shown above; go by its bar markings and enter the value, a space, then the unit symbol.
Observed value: 8.75 bar
